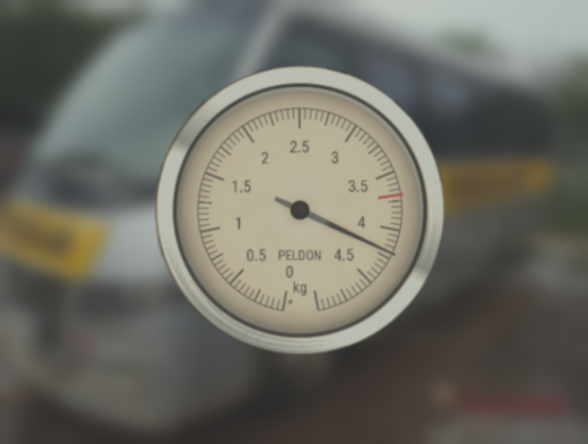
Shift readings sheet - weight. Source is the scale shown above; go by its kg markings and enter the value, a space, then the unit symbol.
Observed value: 4.2 kg
